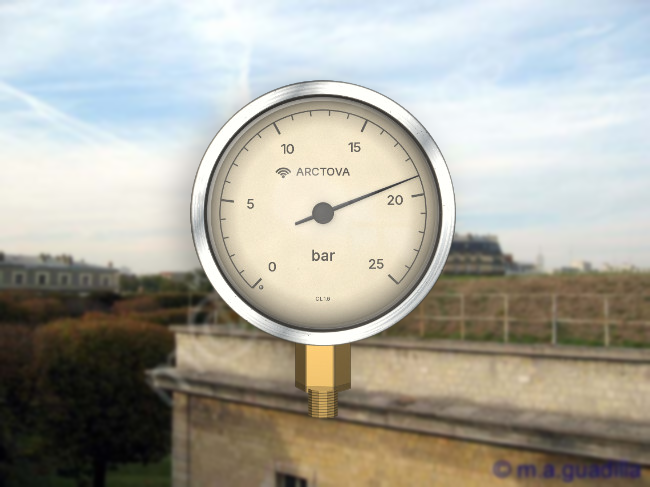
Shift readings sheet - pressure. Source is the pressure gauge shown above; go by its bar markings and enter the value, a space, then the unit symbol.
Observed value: 19 bar
